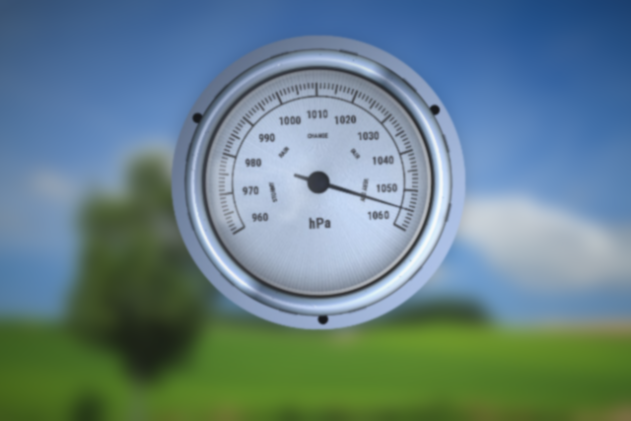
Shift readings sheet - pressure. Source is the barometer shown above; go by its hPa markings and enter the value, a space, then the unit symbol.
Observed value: 1055 hPa
